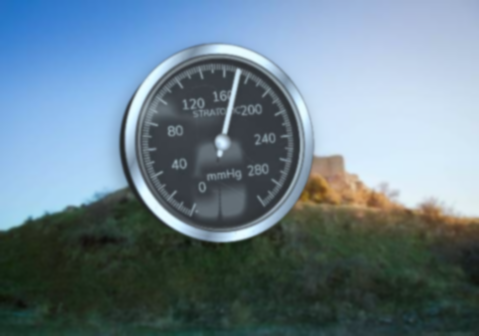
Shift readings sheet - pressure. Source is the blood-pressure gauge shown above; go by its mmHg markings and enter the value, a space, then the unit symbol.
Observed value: 170 mmHg
